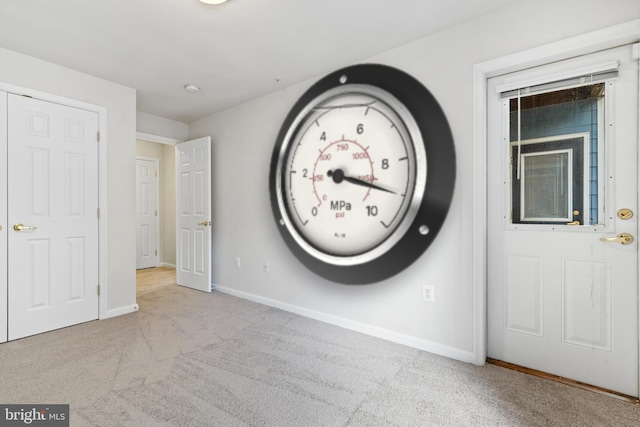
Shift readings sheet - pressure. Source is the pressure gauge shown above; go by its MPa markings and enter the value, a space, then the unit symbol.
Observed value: 9 MPa
